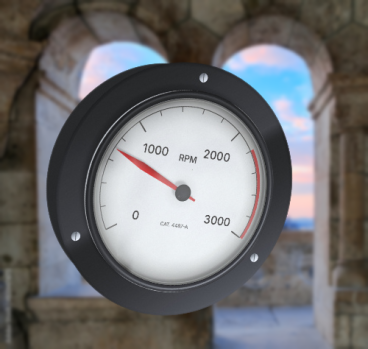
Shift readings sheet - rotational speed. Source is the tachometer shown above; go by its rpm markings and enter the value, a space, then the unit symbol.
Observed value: 700 rpm
